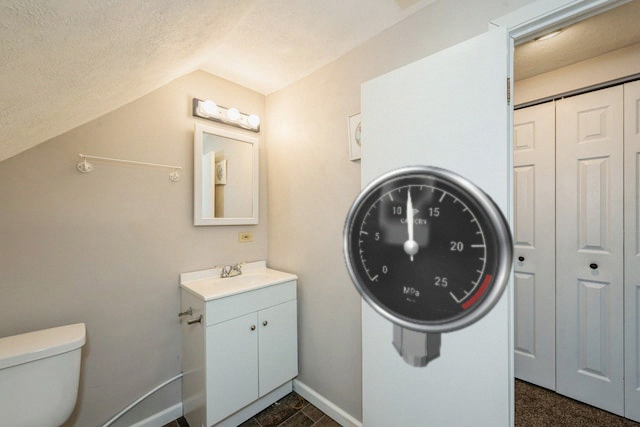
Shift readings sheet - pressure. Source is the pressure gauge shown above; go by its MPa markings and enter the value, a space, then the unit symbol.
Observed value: 12 MPa
